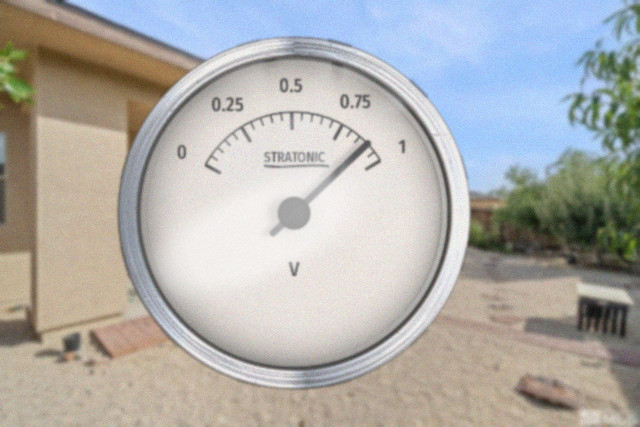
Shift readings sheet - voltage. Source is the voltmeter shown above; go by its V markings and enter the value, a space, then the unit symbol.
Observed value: 0.9 V
